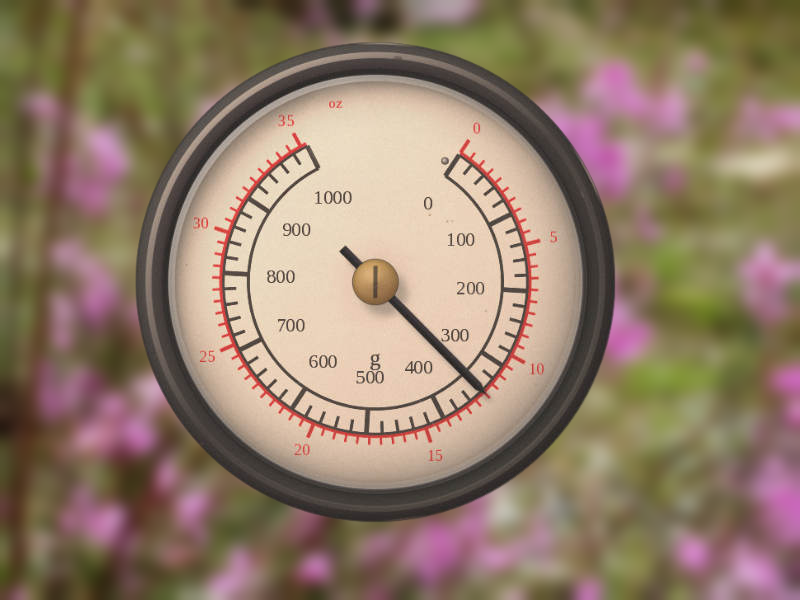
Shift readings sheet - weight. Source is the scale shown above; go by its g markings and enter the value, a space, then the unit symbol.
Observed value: 340 g
